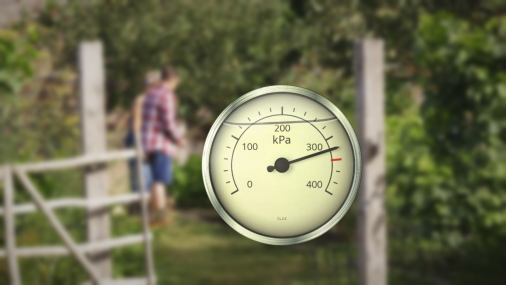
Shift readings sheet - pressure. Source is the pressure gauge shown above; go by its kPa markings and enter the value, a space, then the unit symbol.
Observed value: 320 kPa
